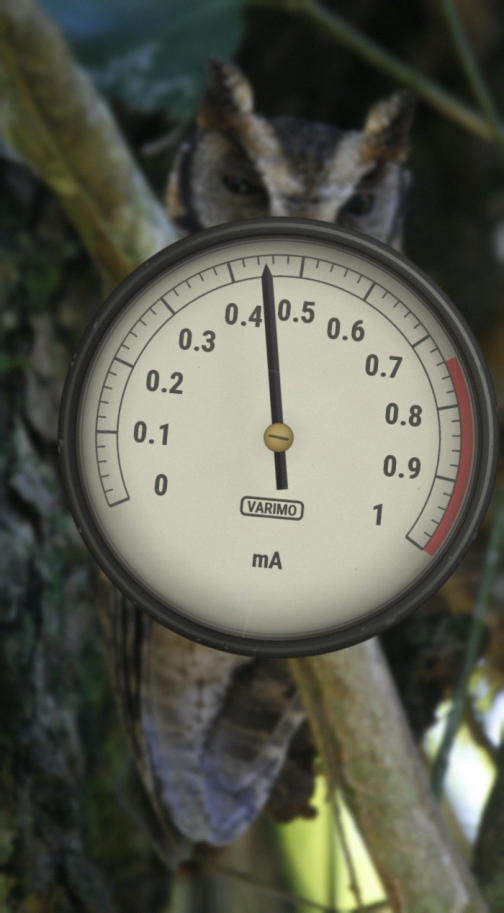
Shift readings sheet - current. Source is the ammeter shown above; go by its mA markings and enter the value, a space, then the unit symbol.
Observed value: 0.45 mA
